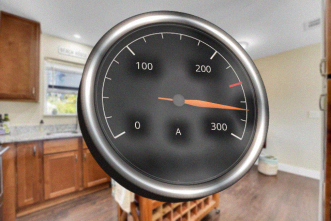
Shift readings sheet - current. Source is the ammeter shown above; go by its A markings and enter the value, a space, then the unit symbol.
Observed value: 270 A
